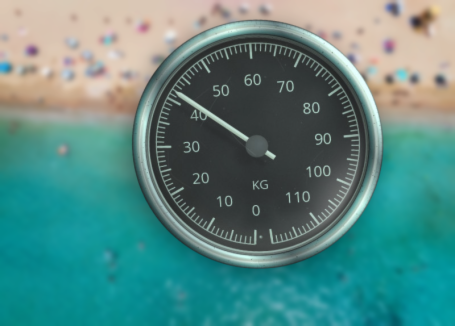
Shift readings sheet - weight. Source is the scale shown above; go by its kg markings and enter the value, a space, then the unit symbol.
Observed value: 42 kg
